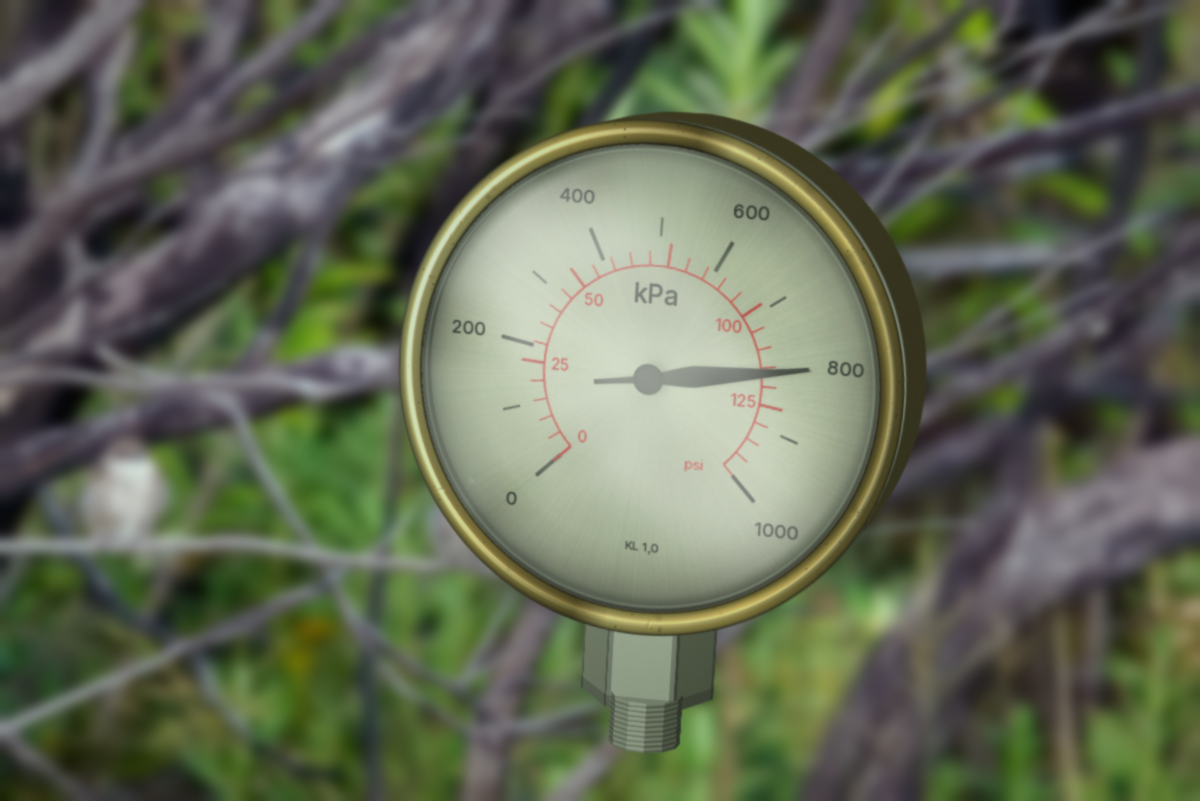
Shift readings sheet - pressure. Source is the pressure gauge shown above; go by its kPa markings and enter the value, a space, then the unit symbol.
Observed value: 800 kPa
